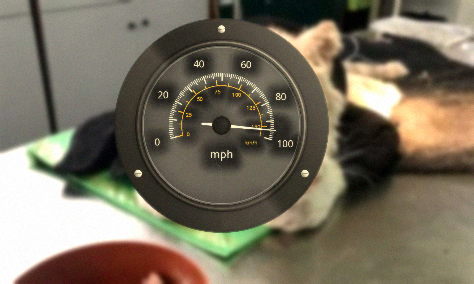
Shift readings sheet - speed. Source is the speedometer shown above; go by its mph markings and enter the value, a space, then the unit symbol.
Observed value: 95 mph
